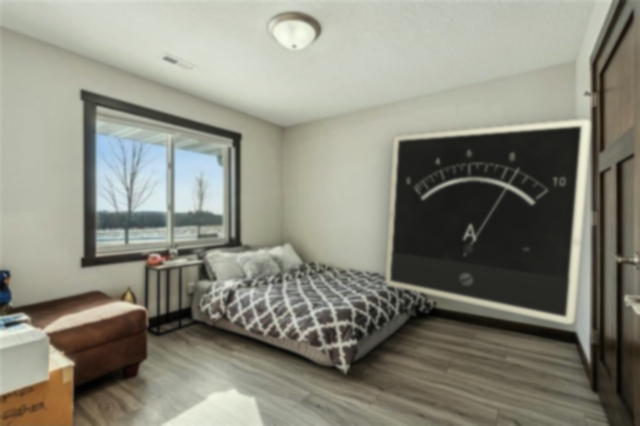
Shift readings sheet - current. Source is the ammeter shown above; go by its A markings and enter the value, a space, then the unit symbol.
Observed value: 8.5 A
